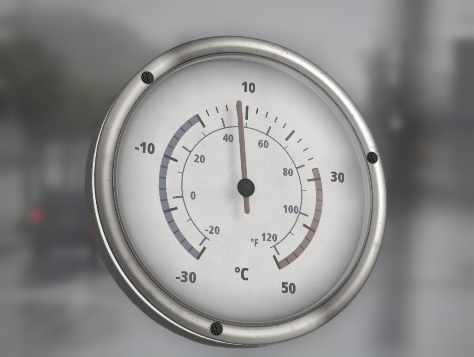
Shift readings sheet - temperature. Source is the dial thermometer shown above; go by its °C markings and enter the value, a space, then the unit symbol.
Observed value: 8 °C
